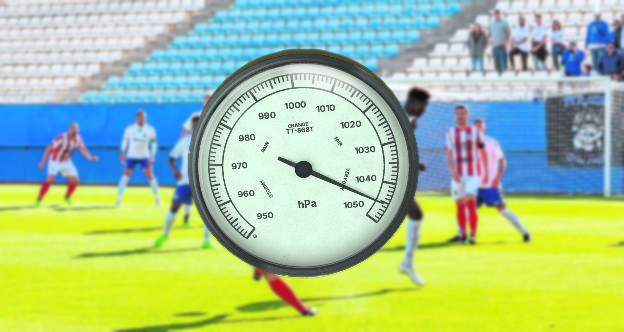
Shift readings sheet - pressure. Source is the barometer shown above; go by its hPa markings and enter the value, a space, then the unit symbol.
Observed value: 1045 hPa
